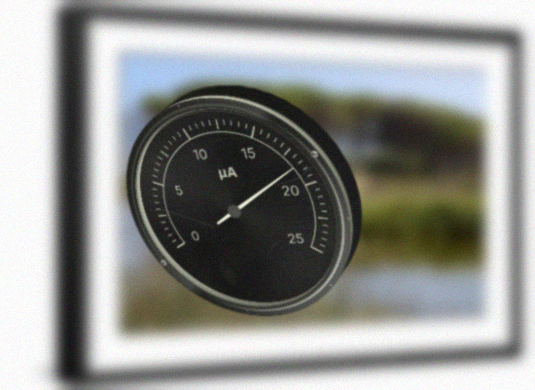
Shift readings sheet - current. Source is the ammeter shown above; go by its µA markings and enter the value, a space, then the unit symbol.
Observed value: 18.5 µA
